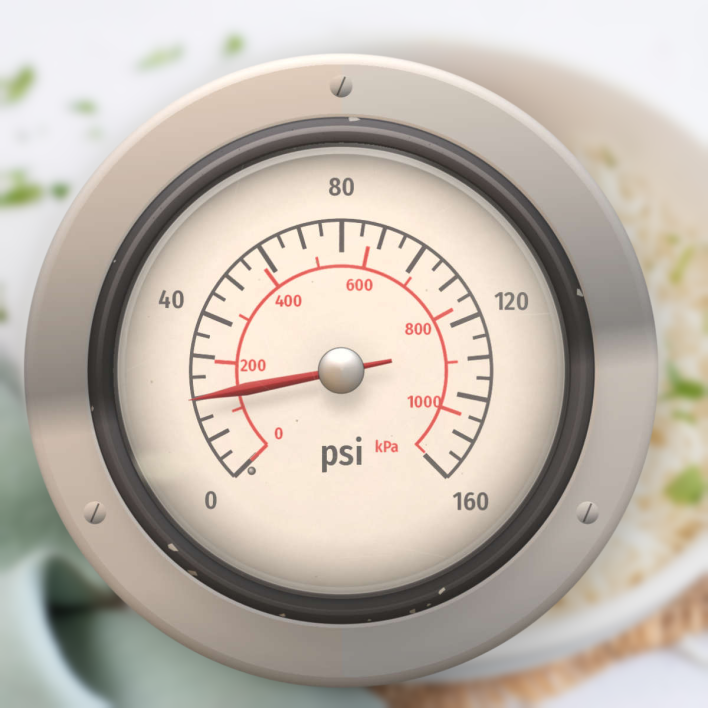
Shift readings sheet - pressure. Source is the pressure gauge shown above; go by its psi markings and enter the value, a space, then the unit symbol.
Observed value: 20 psi
